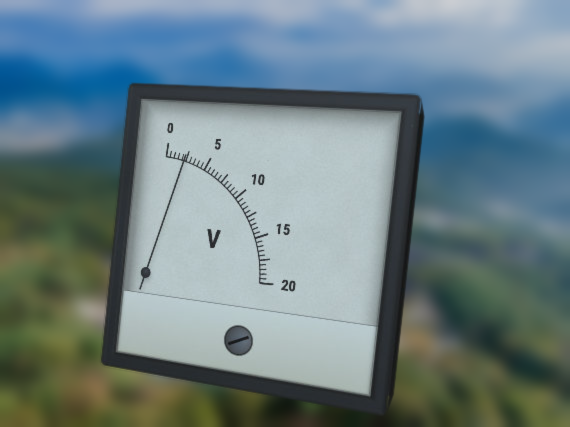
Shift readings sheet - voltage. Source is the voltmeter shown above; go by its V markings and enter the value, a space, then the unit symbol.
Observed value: 2.5 V
